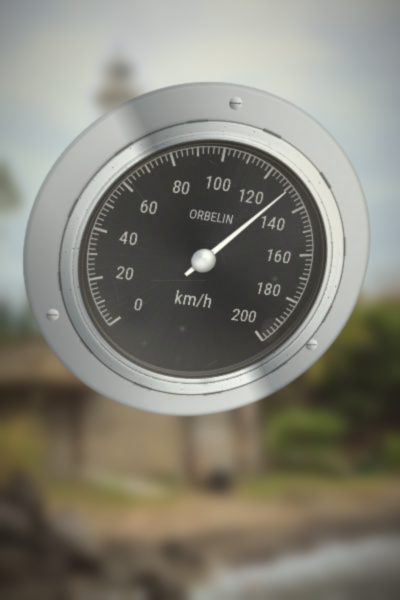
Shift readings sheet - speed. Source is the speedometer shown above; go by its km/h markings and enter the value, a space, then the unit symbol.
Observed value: 130 km/h
